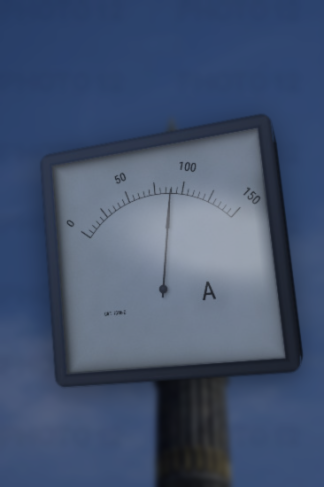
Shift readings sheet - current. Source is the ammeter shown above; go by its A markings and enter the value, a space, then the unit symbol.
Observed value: 90 A
